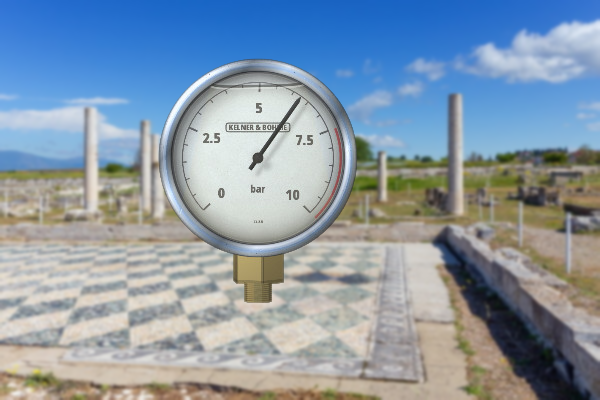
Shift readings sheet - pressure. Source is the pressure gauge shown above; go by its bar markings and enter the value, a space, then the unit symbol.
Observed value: 6.25 bar
